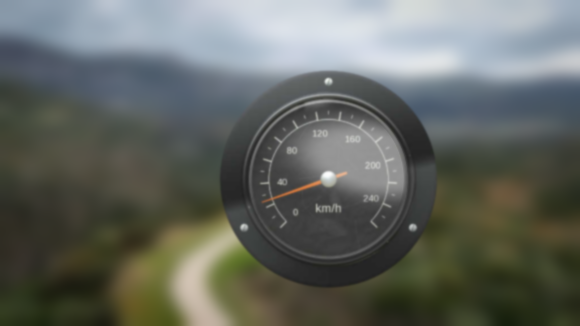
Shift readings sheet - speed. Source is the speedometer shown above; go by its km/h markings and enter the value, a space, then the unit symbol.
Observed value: 25 km/h
